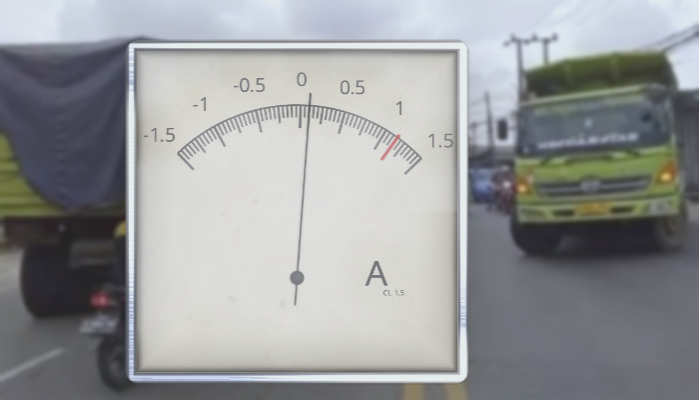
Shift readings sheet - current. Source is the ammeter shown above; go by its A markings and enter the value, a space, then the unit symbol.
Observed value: 0.1 A
